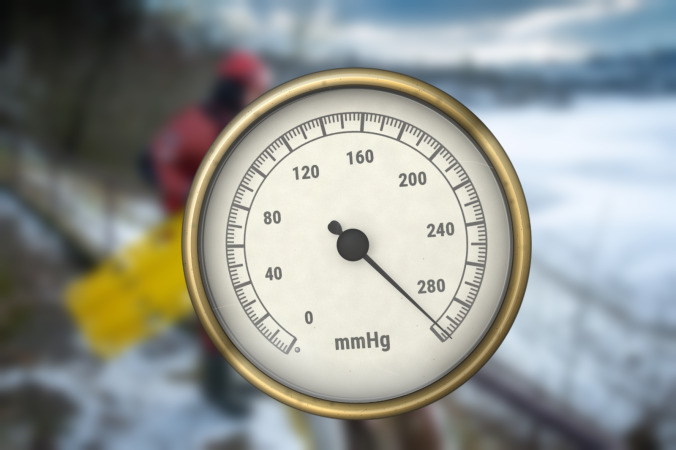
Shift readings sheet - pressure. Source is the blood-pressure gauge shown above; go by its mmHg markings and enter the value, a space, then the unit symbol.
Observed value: 296 mmHg
